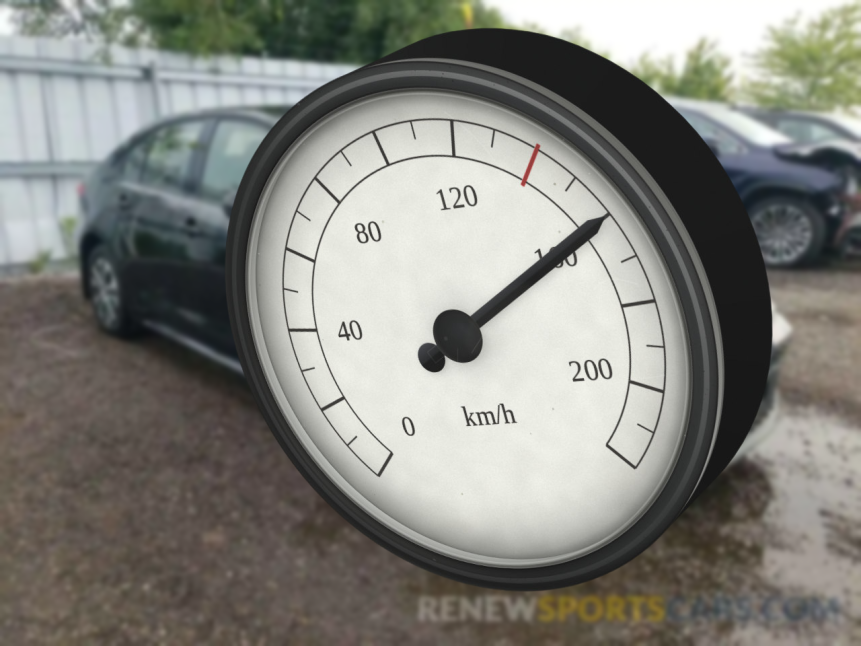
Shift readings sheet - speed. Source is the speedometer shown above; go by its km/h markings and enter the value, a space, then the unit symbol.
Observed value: 160 km/h
